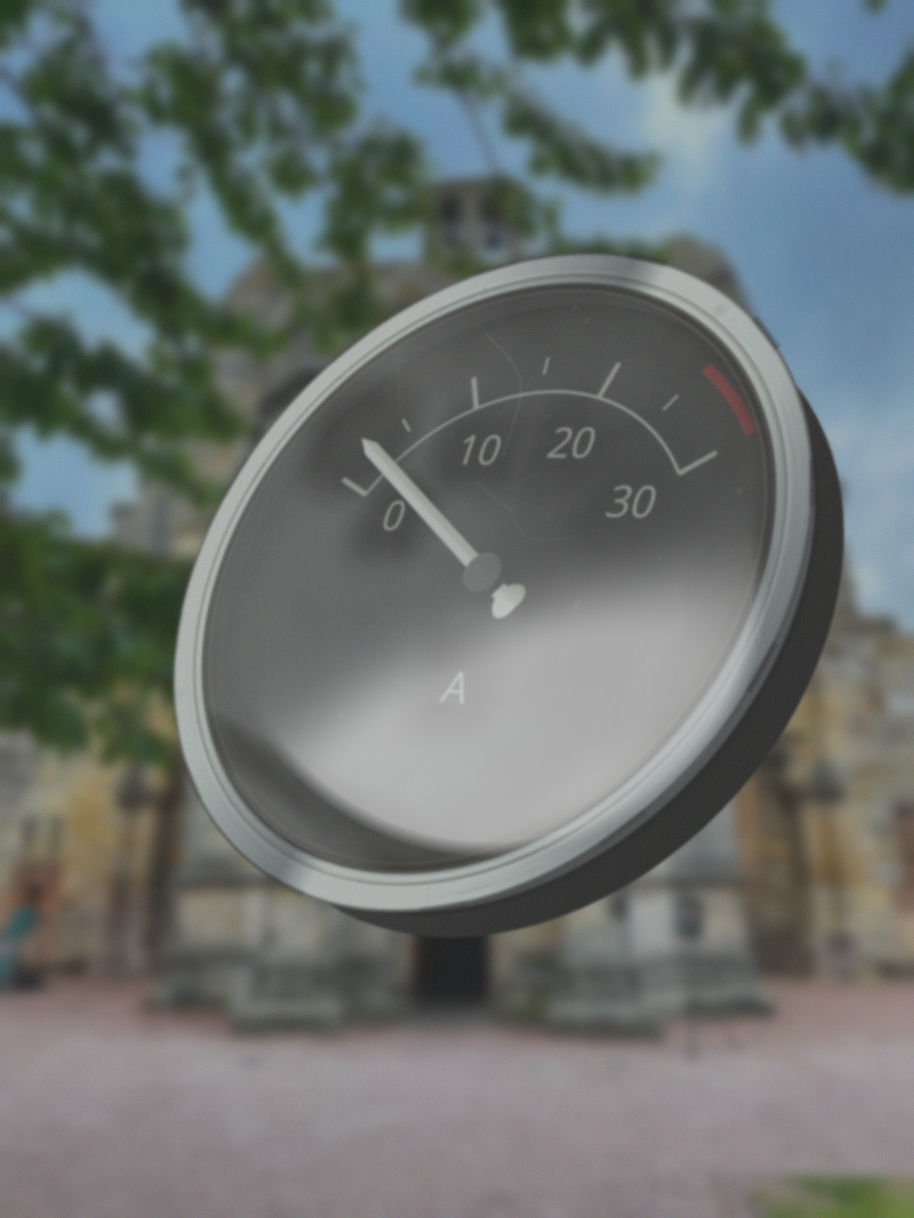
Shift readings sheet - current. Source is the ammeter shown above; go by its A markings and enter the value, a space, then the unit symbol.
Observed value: 2.5 A
